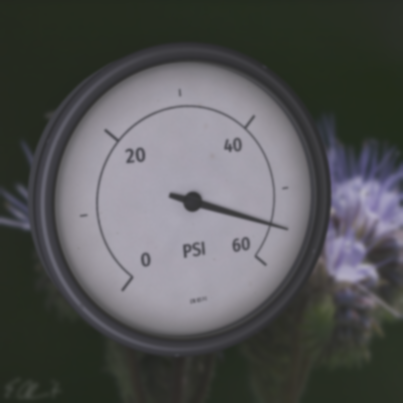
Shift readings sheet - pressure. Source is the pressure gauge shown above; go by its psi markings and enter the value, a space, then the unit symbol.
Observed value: 55 psi
